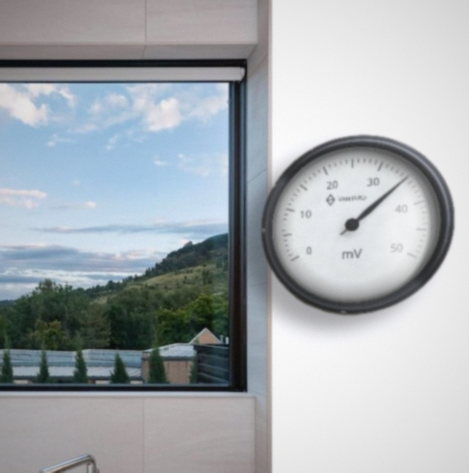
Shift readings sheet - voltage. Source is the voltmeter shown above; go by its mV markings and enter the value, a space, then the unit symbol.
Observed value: 35 mV
